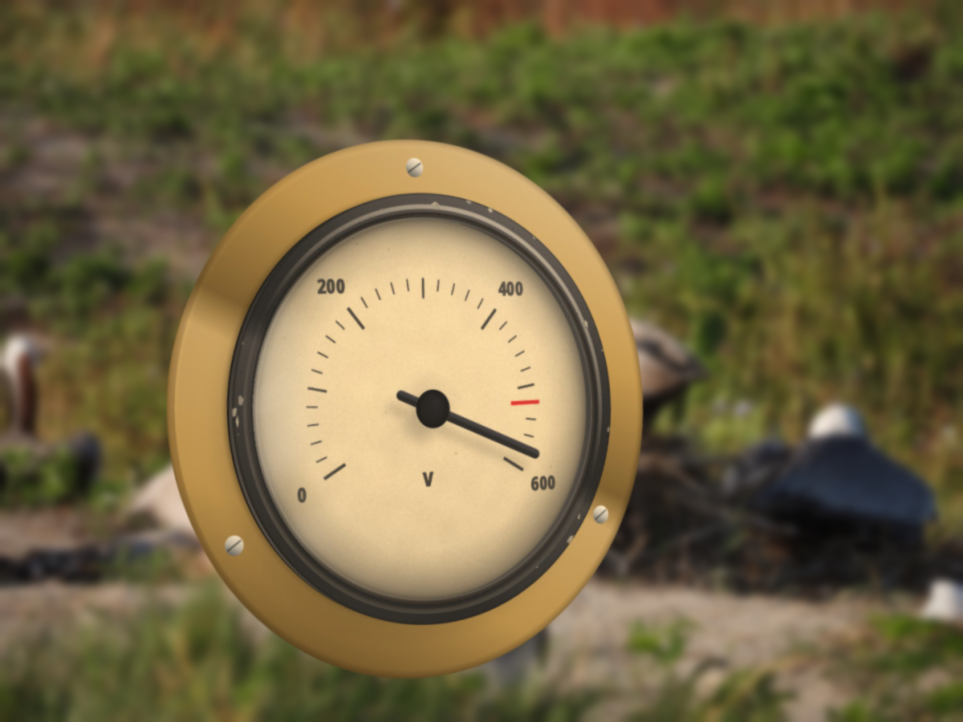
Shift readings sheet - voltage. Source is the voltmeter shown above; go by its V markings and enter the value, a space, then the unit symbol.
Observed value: 580 V
